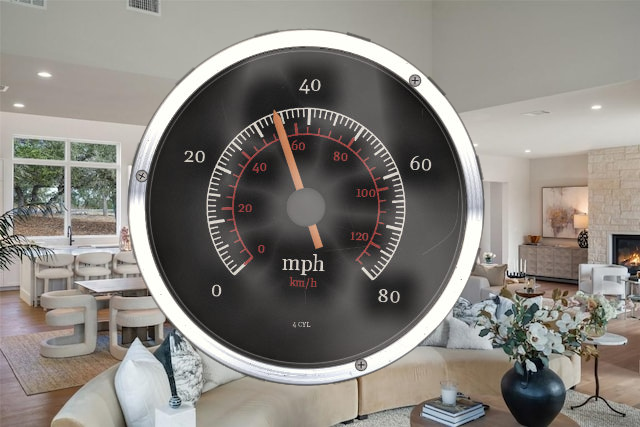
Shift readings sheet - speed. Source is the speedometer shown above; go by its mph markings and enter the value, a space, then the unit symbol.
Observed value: 34 mph
